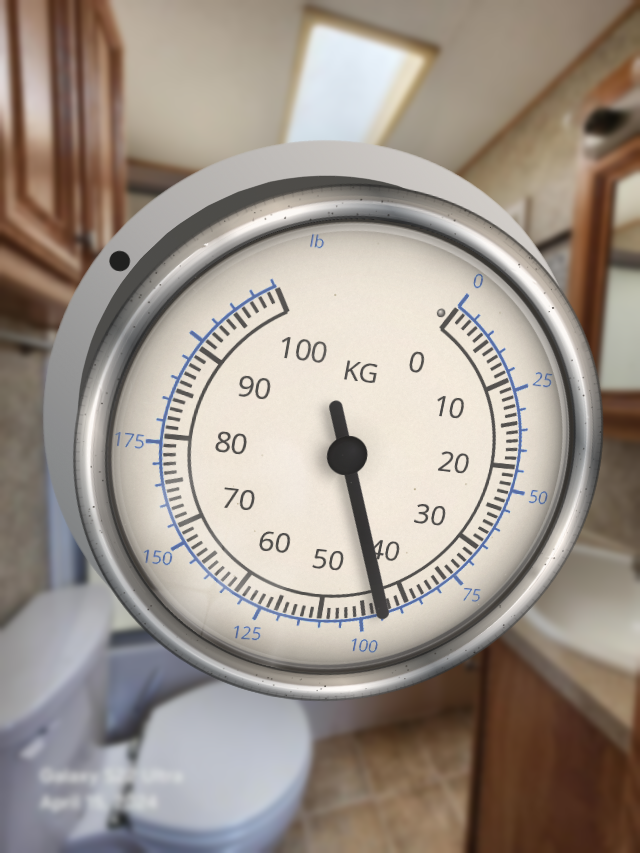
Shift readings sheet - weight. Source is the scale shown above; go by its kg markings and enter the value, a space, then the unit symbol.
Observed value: 43 kg
